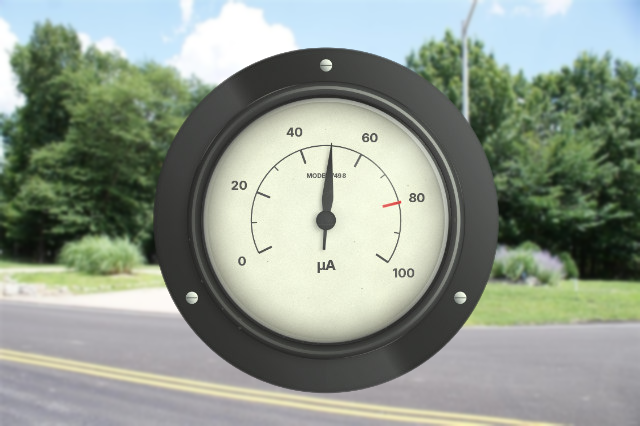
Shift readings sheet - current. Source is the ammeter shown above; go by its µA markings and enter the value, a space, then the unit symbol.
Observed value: 50 µA
